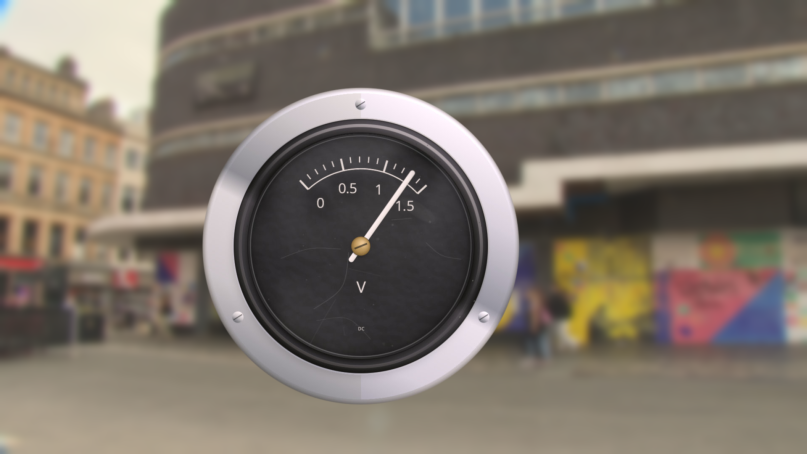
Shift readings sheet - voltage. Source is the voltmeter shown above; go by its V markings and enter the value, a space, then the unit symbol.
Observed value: 1.3 V
